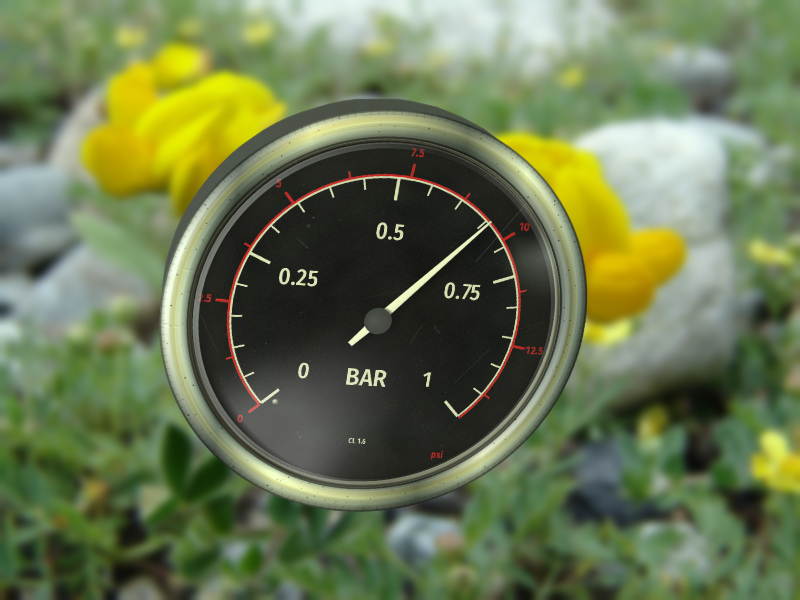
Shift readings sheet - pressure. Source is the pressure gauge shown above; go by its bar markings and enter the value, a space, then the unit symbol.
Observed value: 0.65 bar
